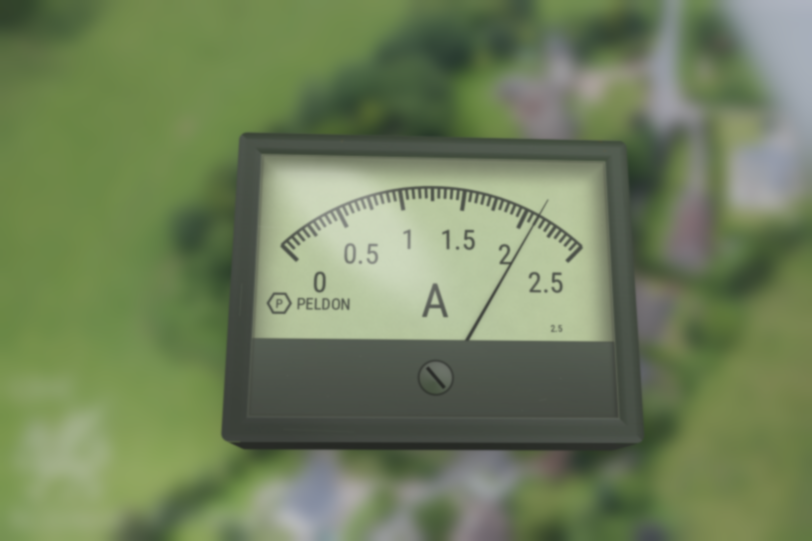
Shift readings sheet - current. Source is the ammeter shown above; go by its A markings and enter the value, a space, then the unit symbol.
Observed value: 2.1 A
